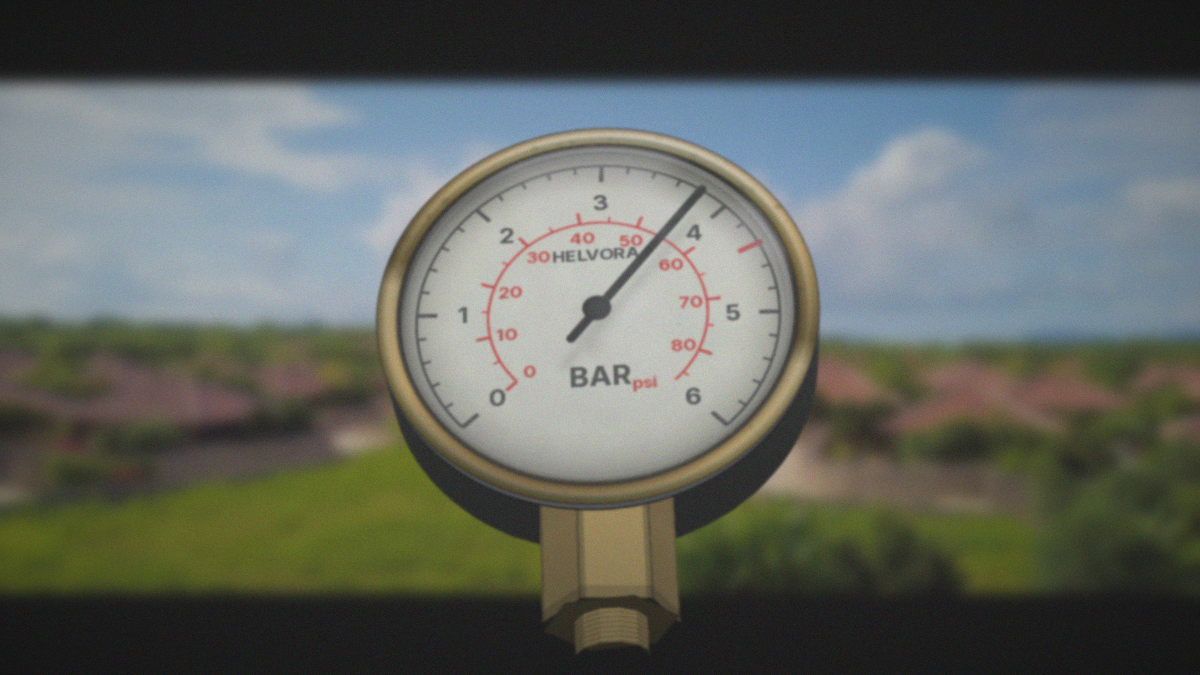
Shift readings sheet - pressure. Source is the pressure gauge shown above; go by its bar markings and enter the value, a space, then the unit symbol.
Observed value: 3.8 bar
